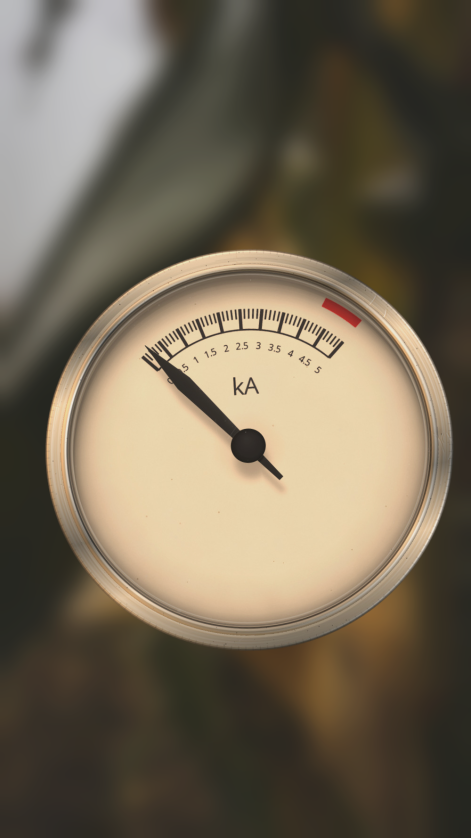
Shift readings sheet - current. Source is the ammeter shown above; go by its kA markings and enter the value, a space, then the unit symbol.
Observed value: 0.2 kA
